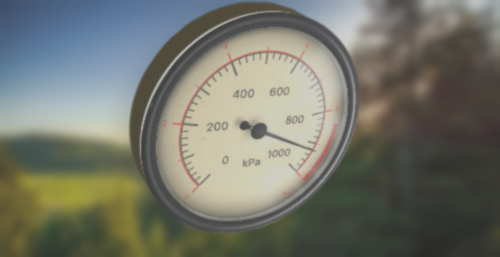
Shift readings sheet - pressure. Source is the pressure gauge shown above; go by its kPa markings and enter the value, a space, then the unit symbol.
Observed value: 920 kPa
